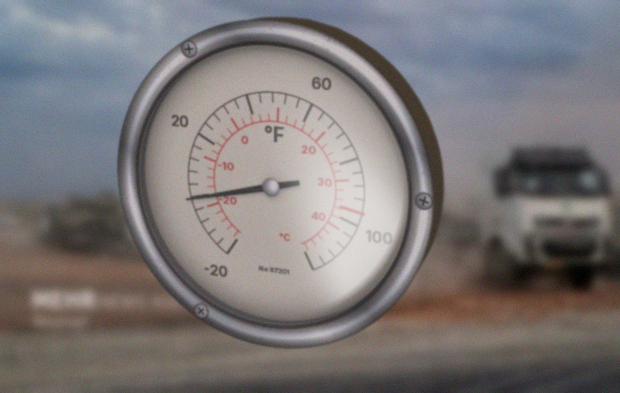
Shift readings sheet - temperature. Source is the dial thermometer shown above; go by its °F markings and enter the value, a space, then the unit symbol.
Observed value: 0 °F
